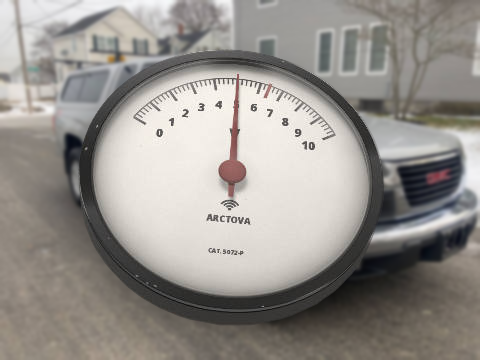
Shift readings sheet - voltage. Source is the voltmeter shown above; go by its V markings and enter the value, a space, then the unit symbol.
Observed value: 5 V
